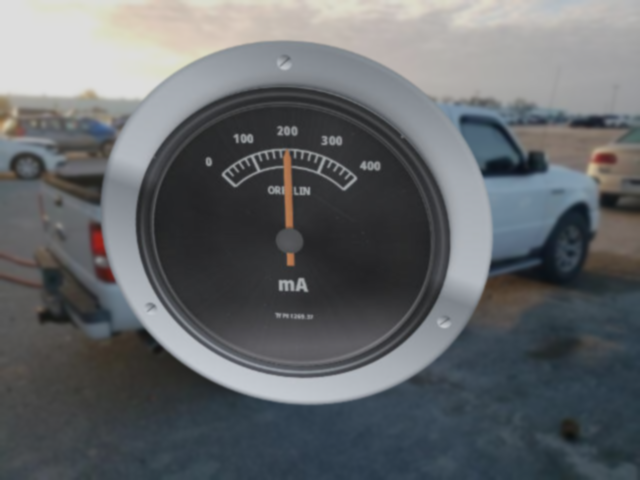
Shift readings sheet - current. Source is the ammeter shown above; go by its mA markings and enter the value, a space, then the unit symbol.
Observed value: 200 mA
